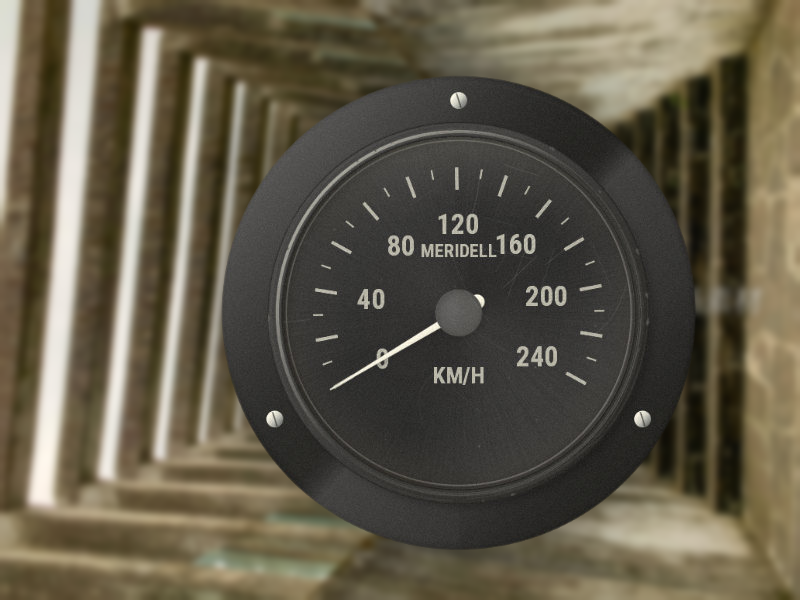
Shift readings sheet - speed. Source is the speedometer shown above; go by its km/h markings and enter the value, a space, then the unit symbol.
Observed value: 0 km/h
